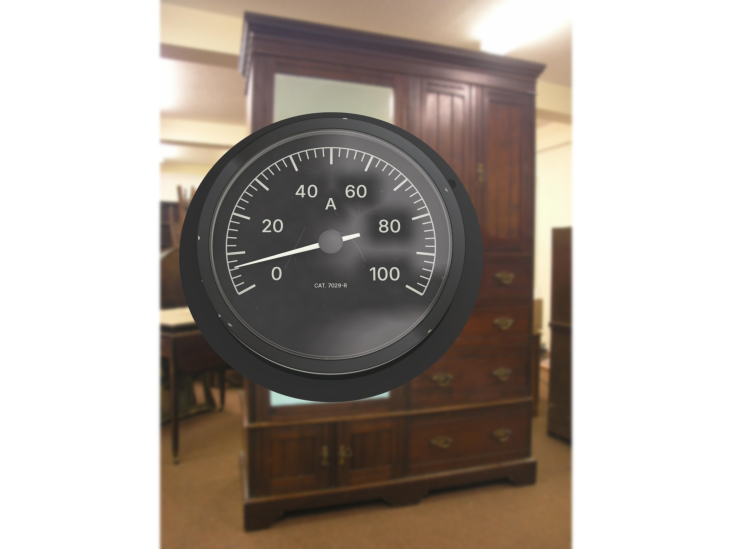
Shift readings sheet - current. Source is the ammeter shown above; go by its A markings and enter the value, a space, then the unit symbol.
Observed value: 6 A
